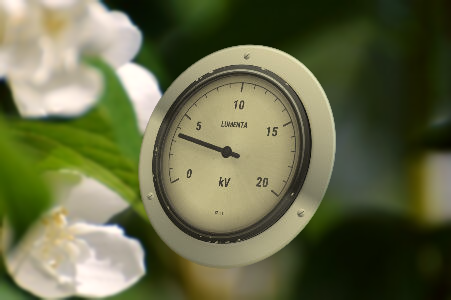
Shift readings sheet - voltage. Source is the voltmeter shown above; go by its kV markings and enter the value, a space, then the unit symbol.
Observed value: 3.5 kV
